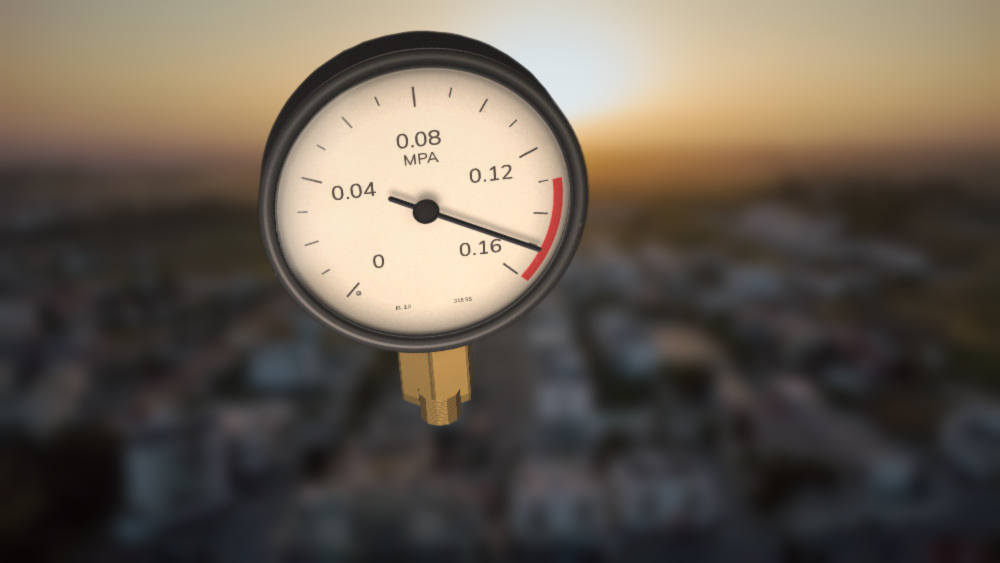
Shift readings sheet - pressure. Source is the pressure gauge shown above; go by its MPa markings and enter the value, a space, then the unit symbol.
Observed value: 0.15 MPa
